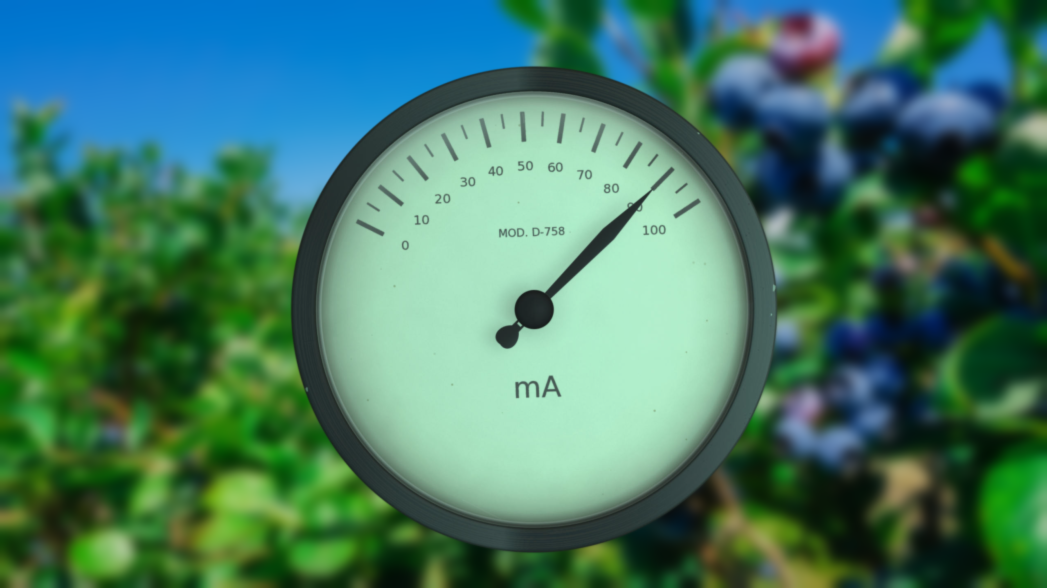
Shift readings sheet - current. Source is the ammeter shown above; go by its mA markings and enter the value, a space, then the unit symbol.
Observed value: 90 mA
